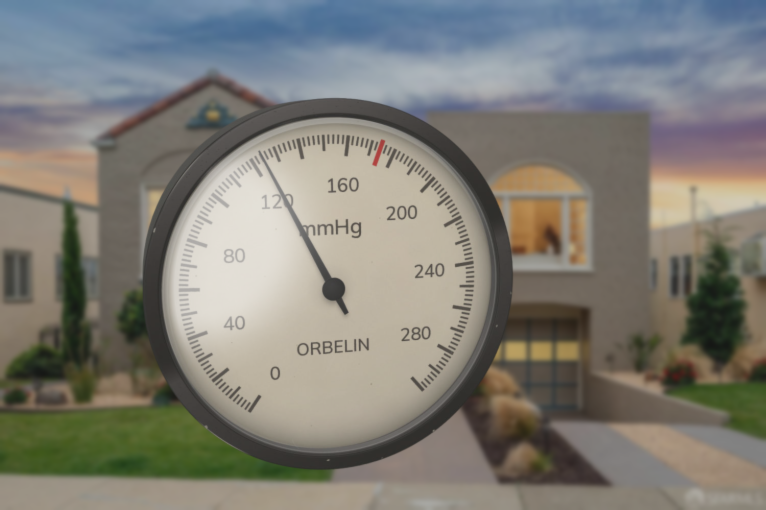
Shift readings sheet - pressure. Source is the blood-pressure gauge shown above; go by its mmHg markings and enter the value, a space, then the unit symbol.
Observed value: 124 mmHg
